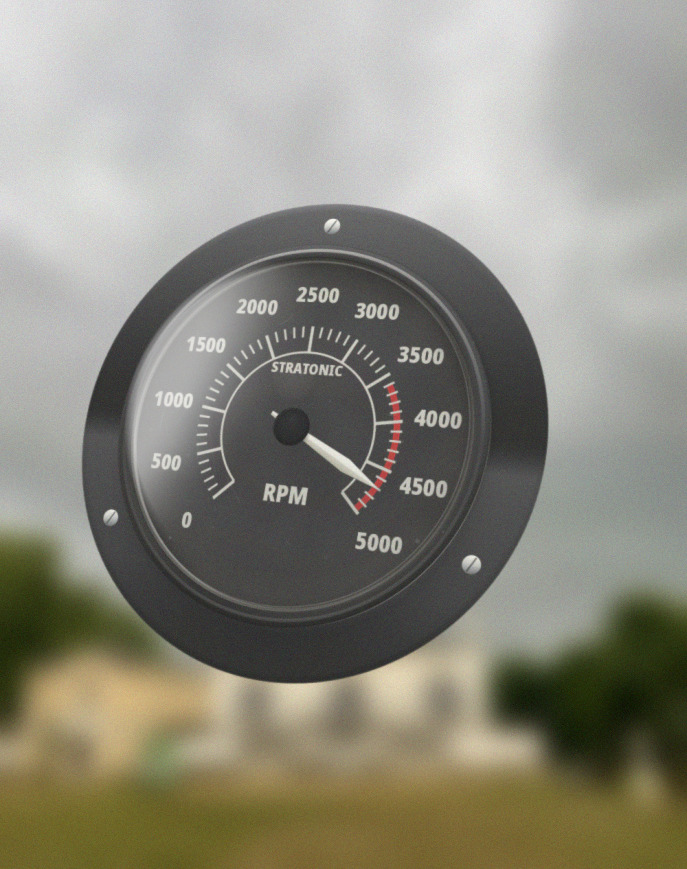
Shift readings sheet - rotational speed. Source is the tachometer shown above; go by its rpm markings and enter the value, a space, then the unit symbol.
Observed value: 4700 rpm
